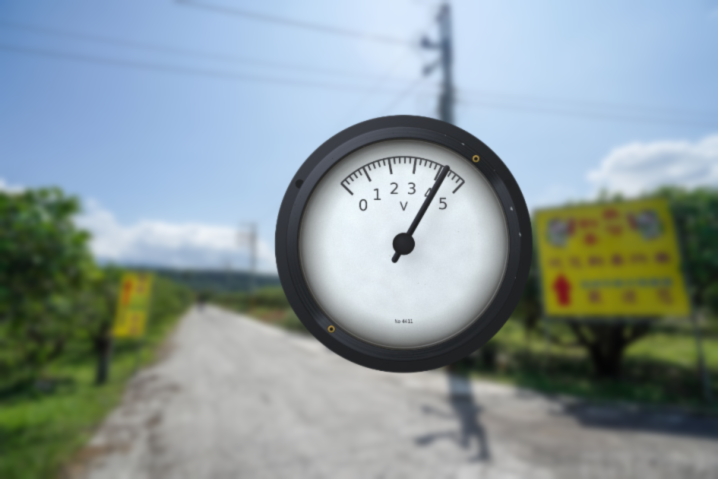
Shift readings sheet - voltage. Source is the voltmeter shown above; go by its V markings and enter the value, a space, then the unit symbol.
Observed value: 4.2 V
